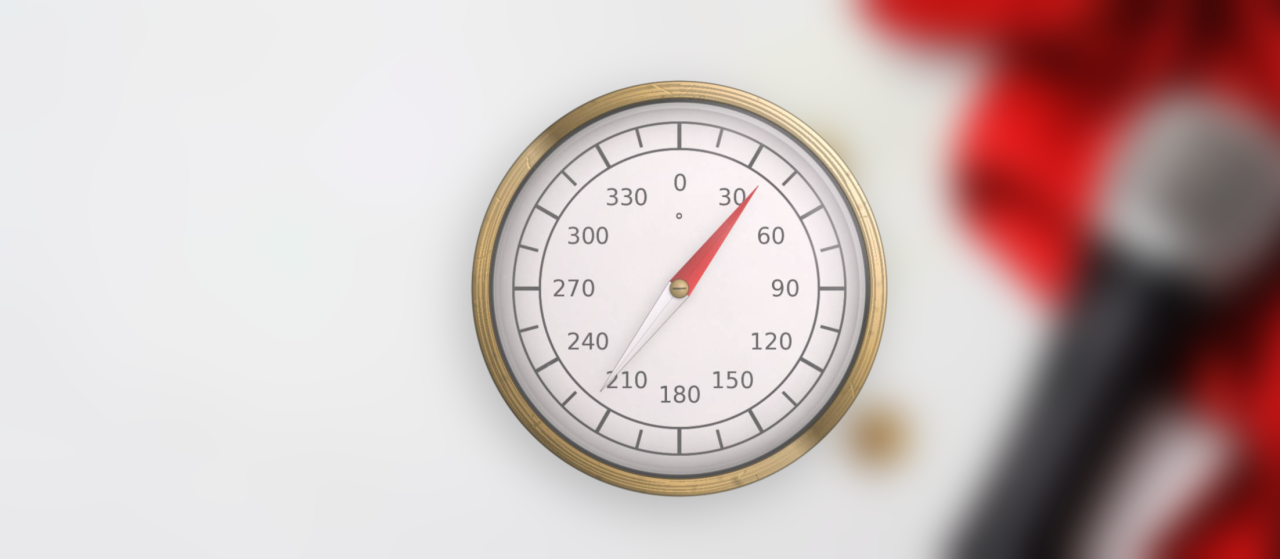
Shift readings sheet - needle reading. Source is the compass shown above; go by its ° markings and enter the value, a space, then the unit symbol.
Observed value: 37.5 °
